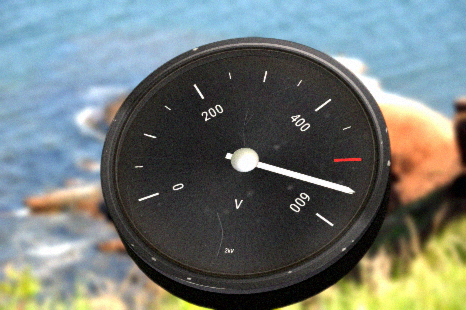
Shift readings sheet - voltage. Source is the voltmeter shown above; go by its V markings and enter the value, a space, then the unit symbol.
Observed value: 550 V
